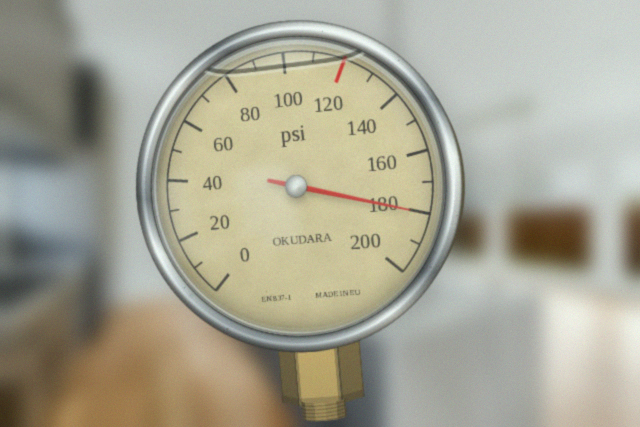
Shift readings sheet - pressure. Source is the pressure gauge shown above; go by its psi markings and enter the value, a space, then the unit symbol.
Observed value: 180 psi
